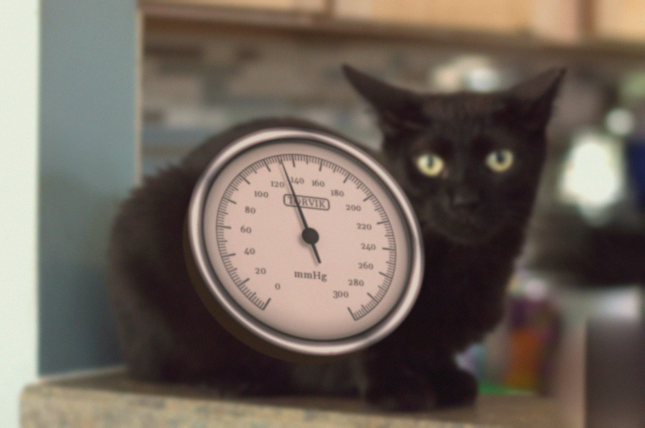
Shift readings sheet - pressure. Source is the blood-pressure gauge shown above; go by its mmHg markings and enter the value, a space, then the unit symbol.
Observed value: 130 mmHg
